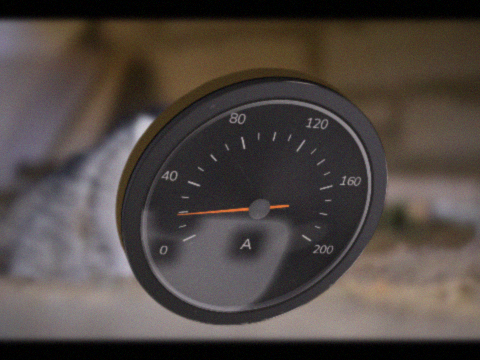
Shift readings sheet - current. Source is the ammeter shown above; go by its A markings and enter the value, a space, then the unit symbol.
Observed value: 20 A
